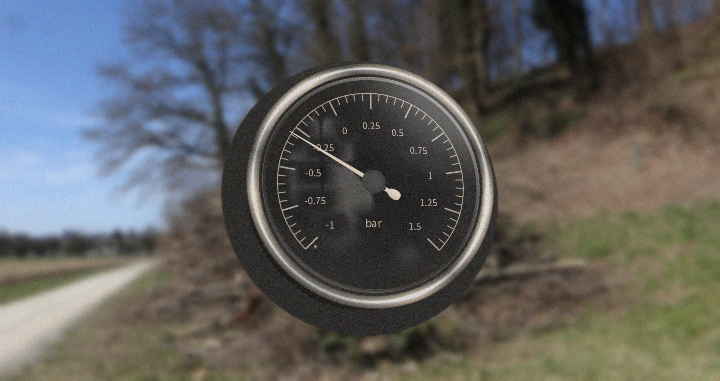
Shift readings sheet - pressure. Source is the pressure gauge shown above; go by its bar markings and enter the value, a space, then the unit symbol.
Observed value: -0.3 bar
